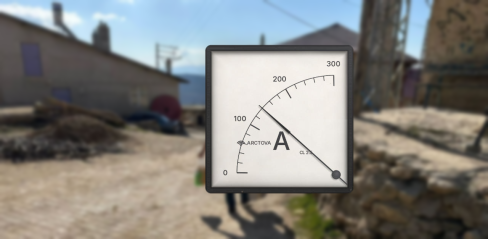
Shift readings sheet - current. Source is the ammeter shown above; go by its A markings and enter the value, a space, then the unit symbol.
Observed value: 140 A
